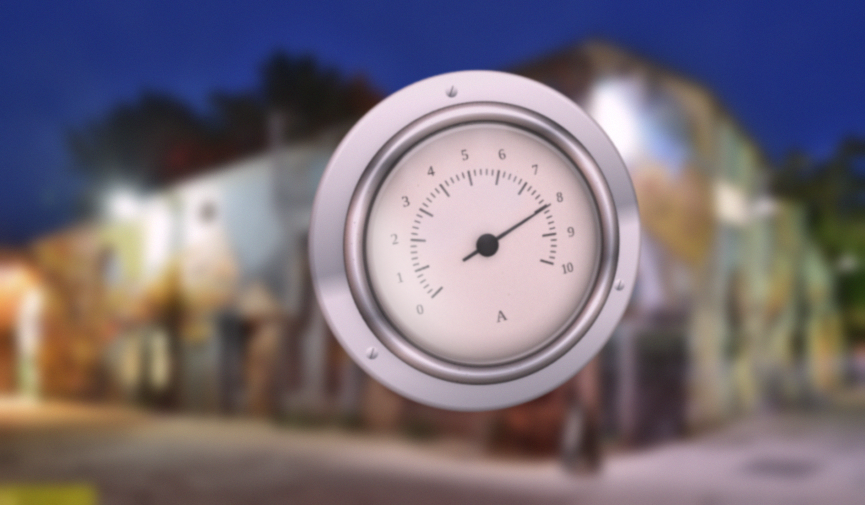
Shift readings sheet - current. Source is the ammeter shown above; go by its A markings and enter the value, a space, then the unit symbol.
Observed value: 8 A
